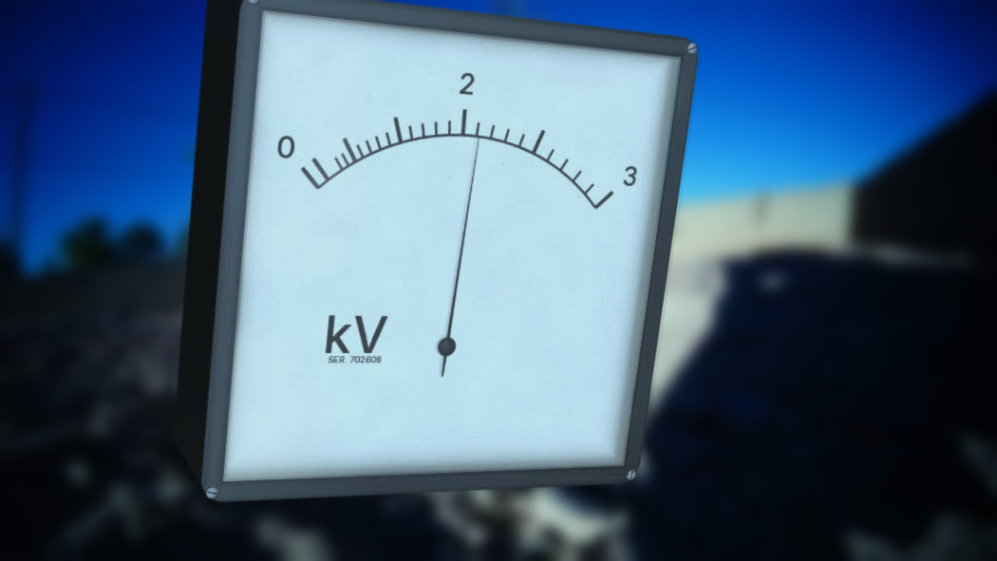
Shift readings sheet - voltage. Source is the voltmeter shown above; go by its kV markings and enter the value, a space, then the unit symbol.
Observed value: 2.1 kV
